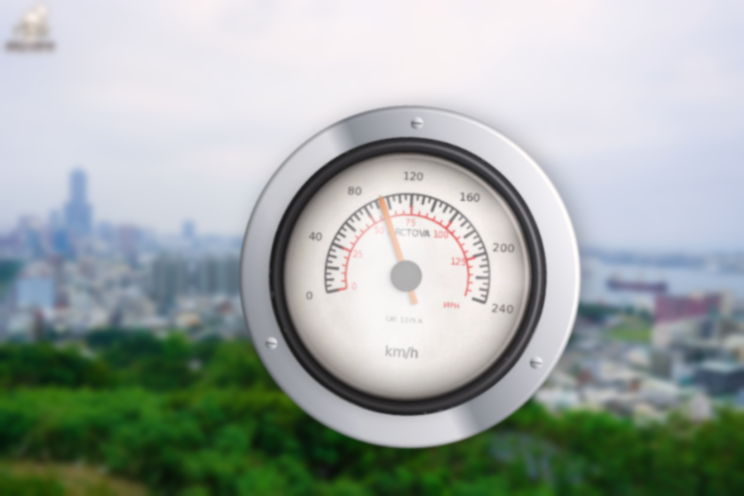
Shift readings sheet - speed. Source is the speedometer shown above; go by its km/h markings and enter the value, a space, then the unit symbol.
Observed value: 95 km/h
